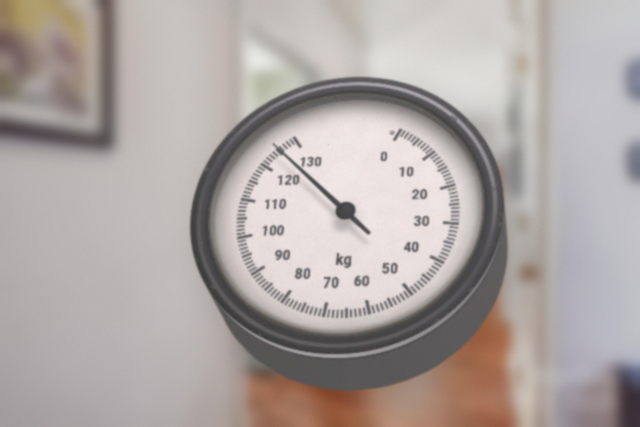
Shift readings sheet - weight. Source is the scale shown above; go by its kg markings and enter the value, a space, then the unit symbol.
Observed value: 125 kg
